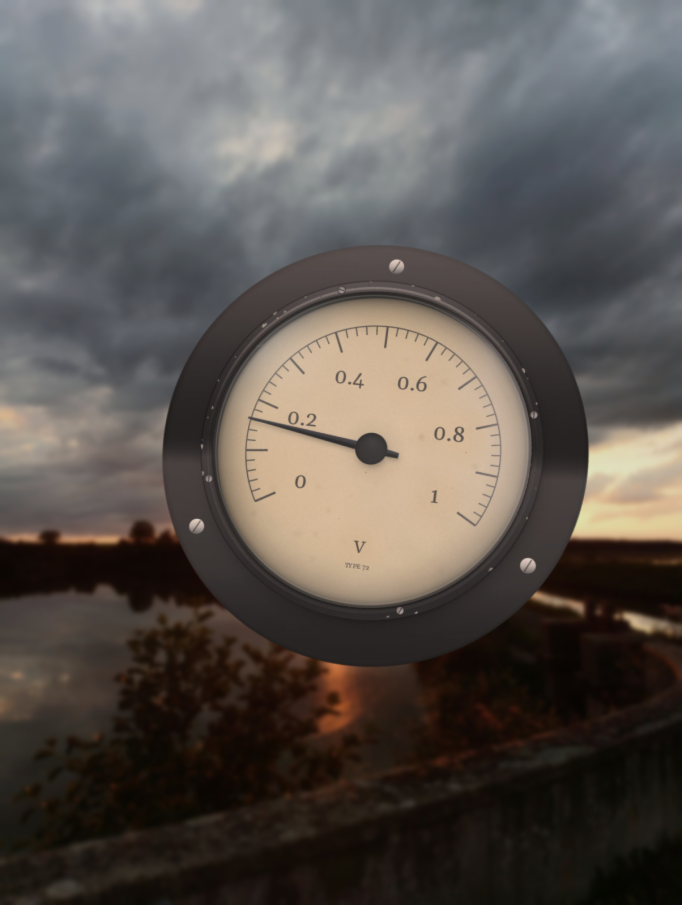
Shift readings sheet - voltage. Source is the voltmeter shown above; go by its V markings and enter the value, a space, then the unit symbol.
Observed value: 0.16 V
